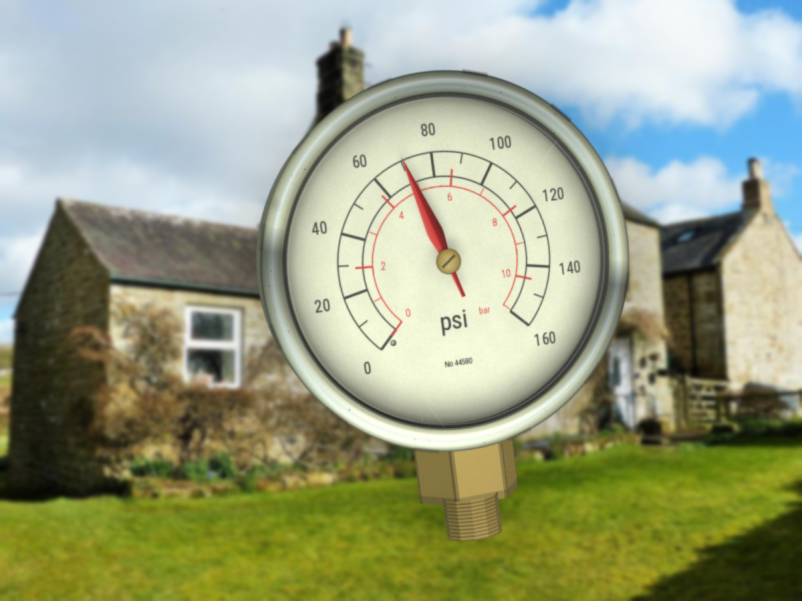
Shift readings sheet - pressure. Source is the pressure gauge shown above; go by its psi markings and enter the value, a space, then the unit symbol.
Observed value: 70 psi
